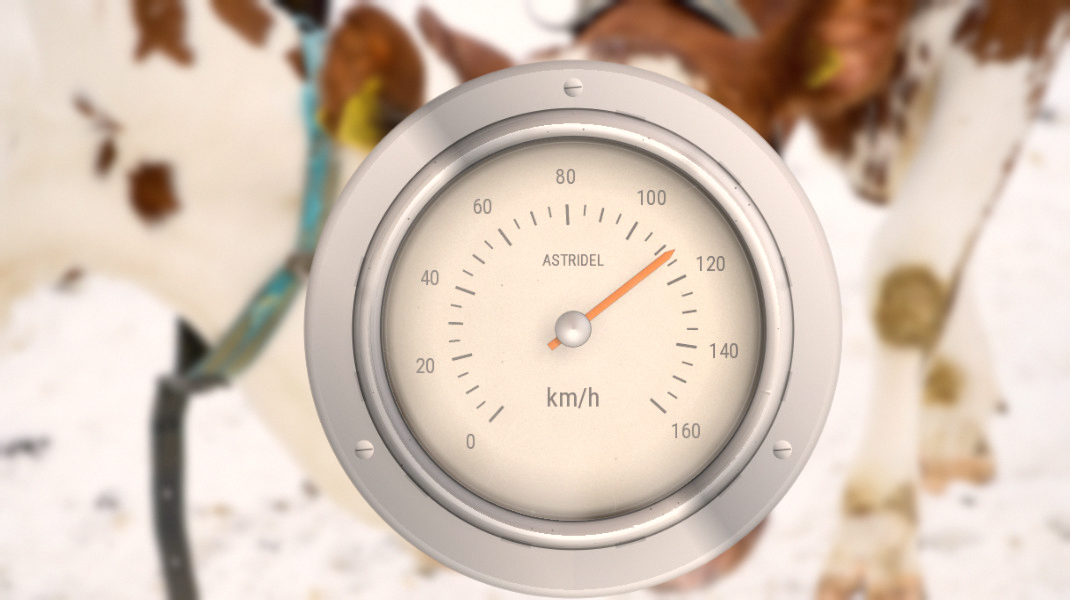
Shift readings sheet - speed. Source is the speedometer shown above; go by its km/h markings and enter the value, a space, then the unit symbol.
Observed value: 112.5 km/h
